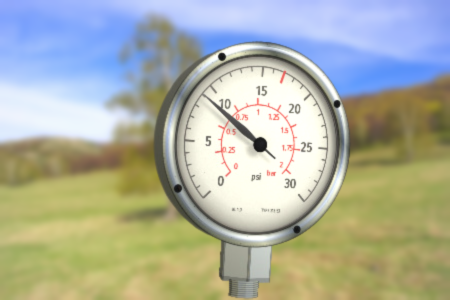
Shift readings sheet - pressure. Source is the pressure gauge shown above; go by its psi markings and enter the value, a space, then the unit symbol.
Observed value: 9 psi
